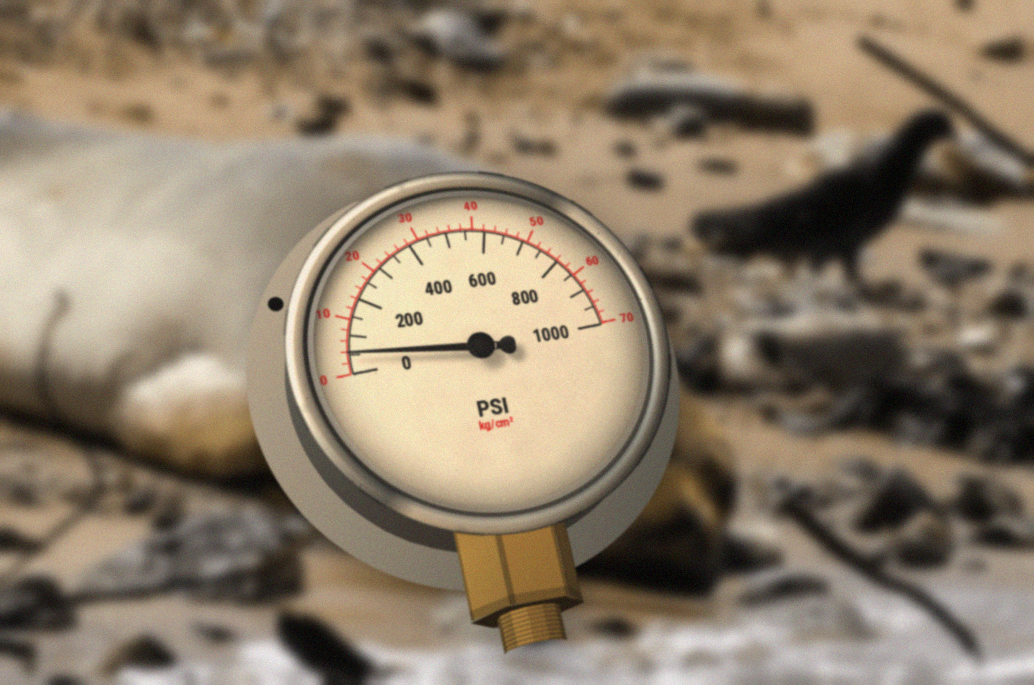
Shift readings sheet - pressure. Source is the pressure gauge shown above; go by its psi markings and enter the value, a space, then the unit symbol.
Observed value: 50 psi
